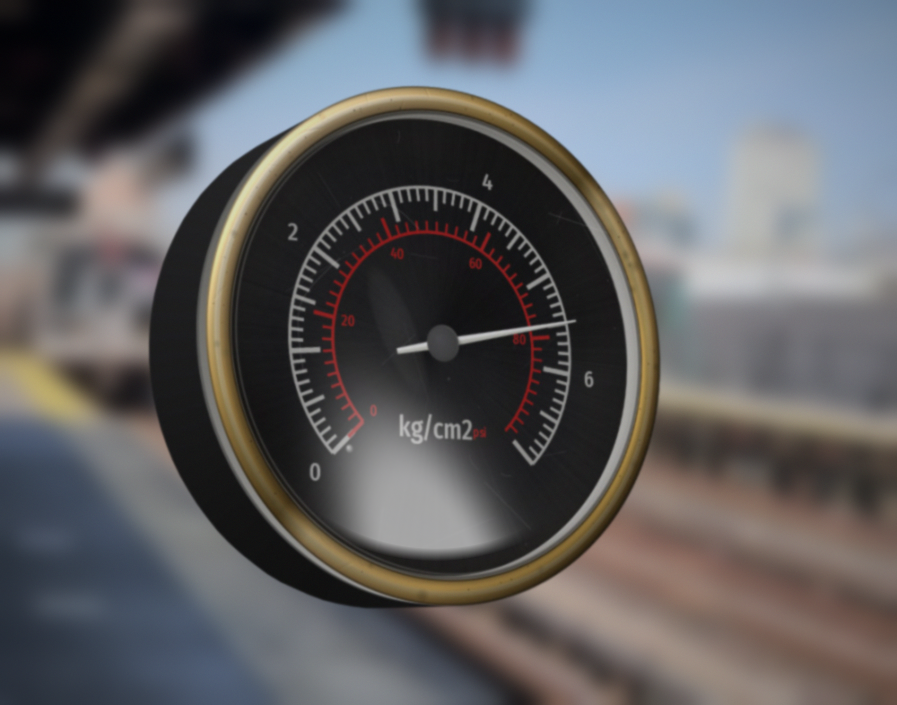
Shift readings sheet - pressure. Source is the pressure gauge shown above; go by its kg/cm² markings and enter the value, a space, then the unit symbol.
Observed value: 5.5 kg/cm²
